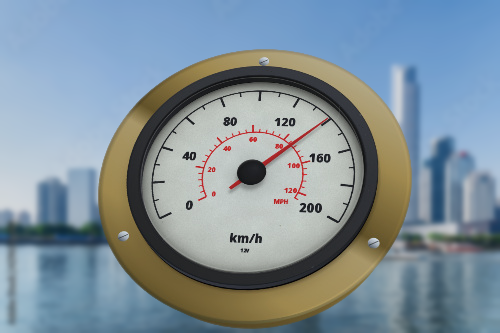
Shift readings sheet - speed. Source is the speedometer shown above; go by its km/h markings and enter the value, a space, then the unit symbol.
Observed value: 140 km/h
